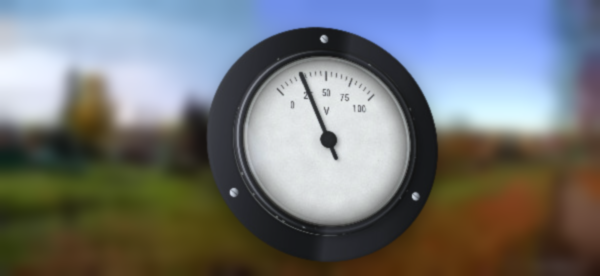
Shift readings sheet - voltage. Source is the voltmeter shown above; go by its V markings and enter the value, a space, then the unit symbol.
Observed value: 25 V
